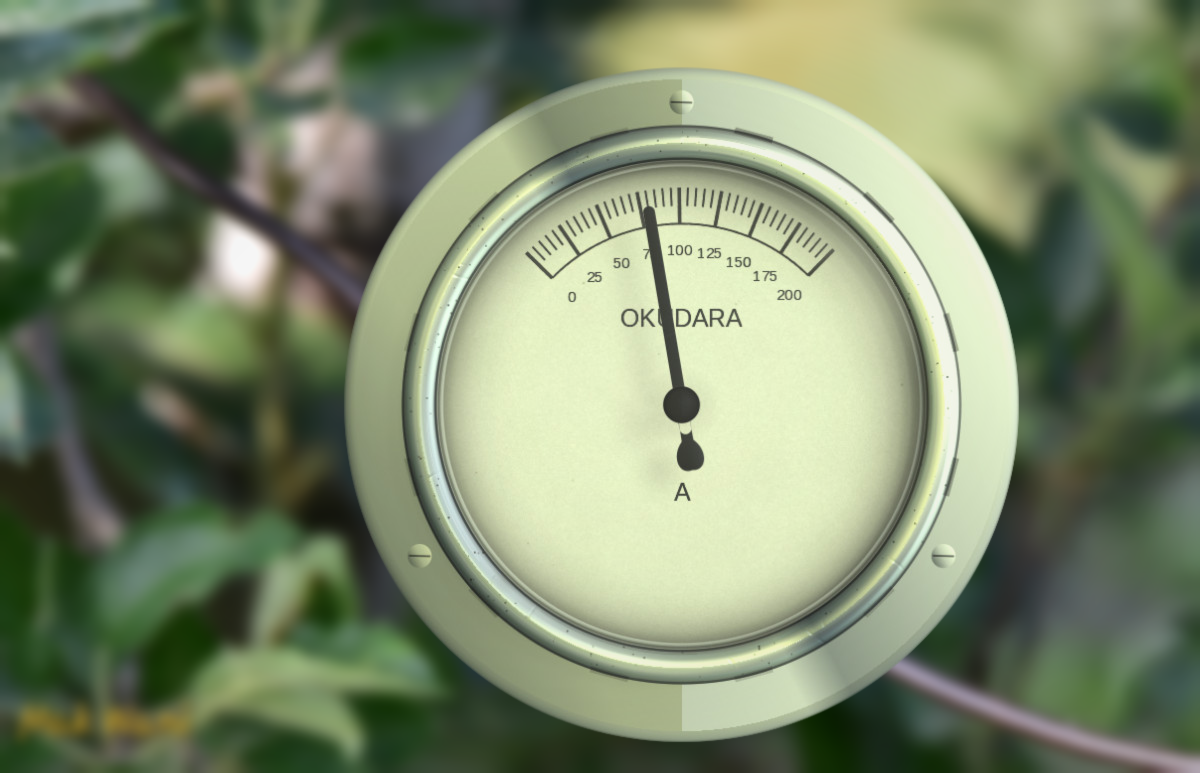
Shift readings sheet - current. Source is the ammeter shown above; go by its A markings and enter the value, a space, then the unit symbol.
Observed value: 80 A
